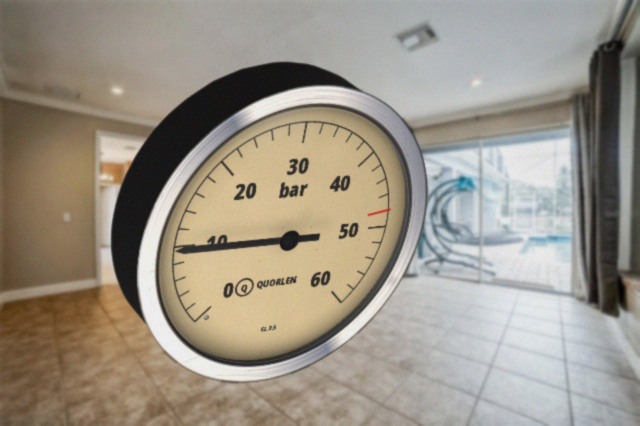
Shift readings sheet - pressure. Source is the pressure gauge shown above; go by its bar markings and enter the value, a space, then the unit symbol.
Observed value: 10 bar
